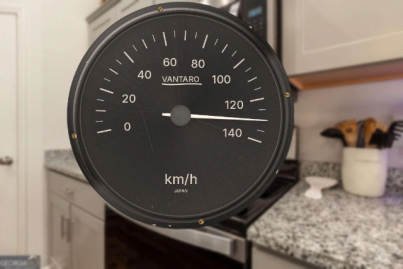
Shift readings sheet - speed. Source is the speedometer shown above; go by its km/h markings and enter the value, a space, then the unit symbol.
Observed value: 130 km/h
